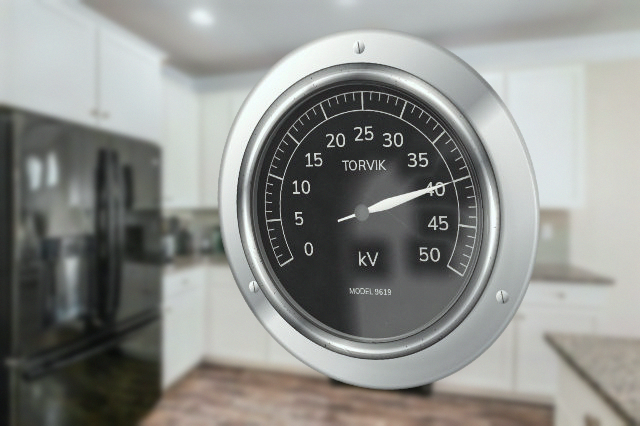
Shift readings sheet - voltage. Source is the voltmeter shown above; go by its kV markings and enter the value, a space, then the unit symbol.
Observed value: 40 kV
